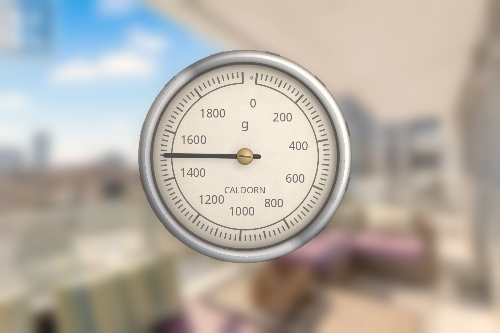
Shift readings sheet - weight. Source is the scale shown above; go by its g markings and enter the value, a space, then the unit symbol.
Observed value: 1500 g
